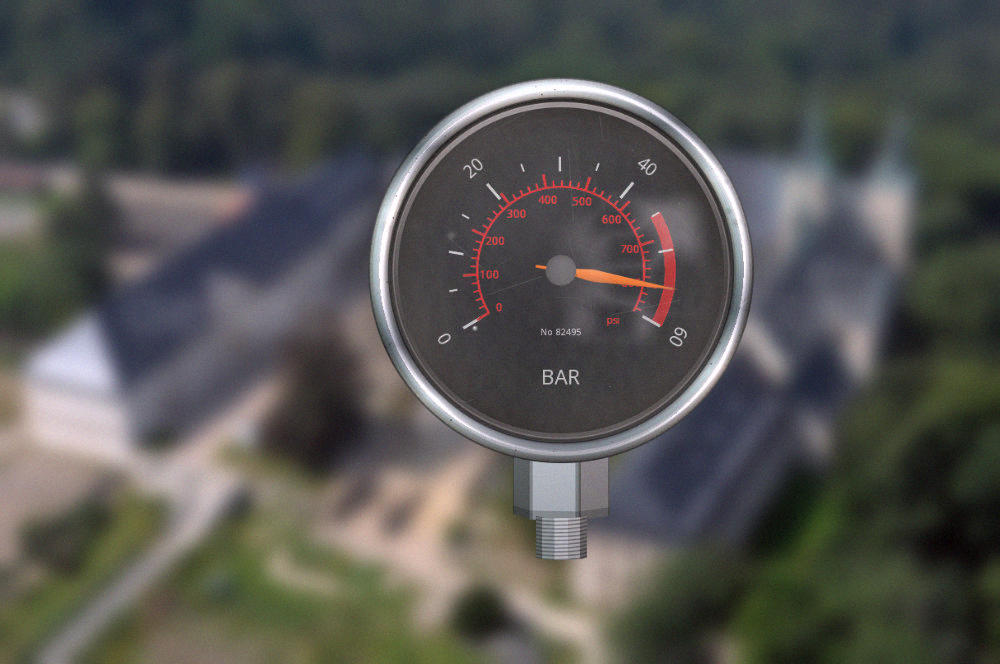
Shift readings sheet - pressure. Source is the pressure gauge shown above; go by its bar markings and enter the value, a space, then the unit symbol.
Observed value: 55 bar
